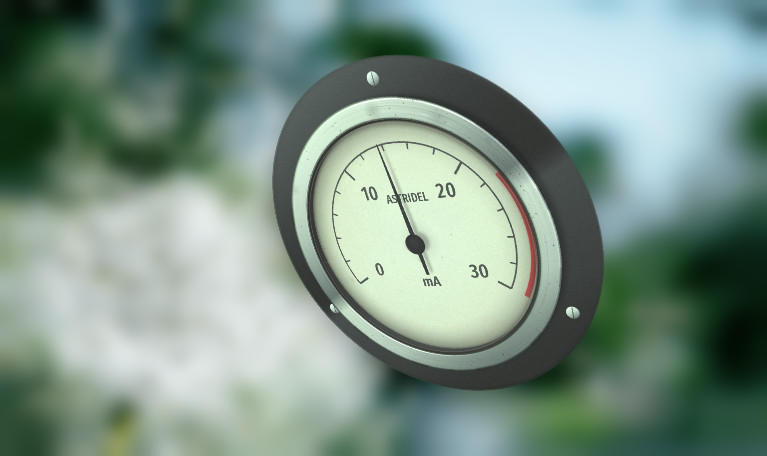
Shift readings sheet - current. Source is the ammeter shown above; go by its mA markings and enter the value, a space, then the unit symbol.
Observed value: 14 mA
